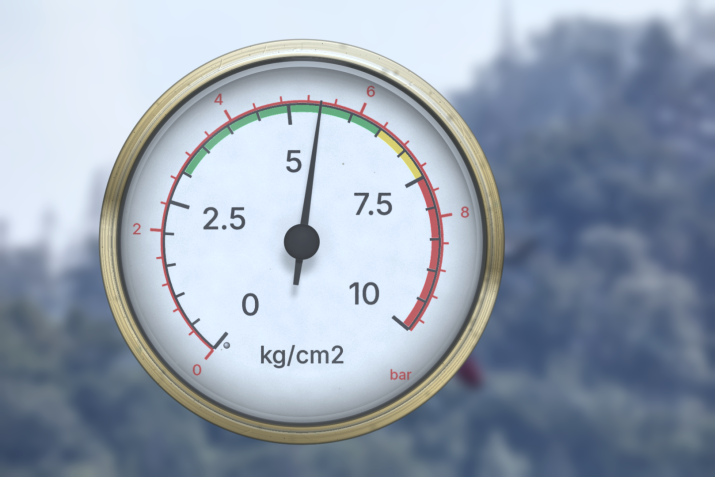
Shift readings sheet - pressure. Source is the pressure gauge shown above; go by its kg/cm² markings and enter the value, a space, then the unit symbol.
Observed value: 5.5 kg/cm²
